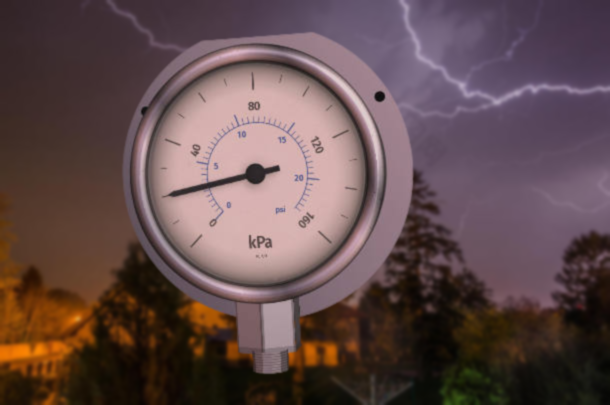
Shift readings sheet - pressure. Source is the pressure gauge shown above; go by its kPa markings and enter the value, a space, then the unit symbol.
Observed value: 20 kPa
